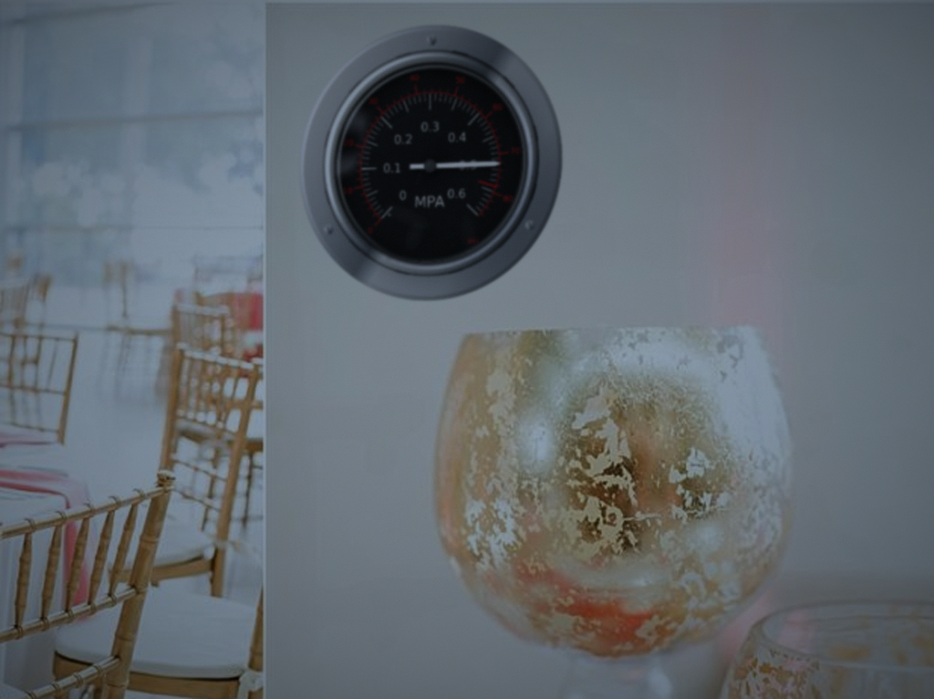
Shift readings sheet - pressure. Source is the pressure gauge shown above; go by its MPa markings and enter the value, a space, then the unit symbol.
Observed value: 0.5 MPa
